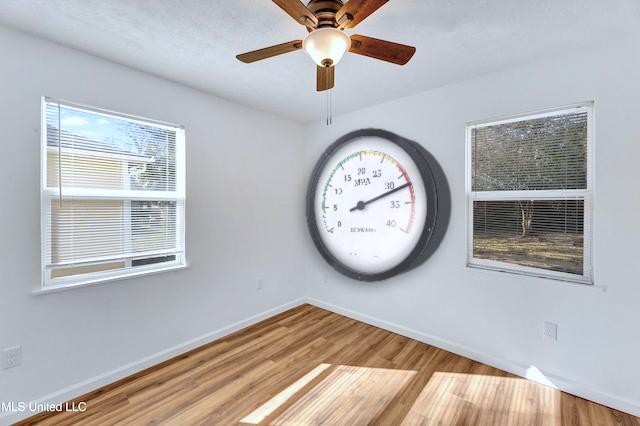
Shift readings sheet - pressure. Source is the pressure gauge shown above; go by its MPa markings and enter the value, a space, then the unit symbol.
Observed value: 32 MPa
